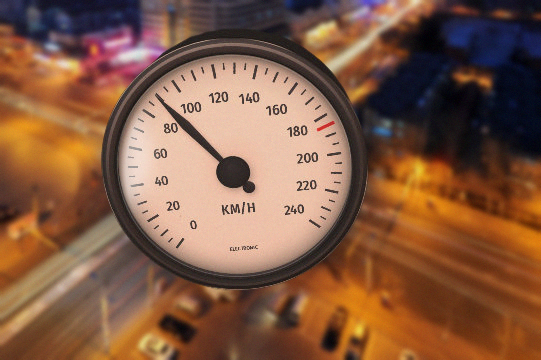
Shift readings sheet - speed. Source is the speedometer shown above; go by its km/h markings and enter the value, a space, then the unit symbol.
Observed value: 90 km/h
